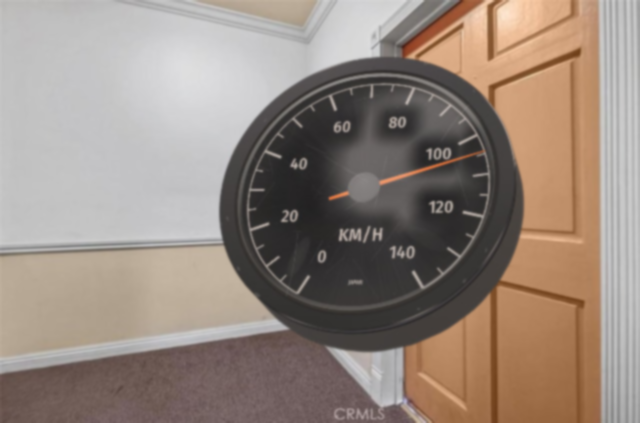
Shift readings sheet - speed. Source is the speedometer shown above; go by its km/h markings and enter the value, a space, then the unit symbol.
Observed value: 105 km/h
